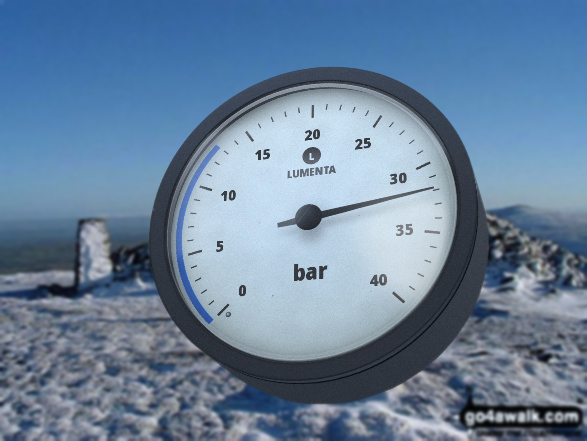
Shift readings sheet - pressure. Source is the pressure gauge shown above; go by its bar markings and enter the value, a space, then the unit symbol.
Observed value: 32 bar
